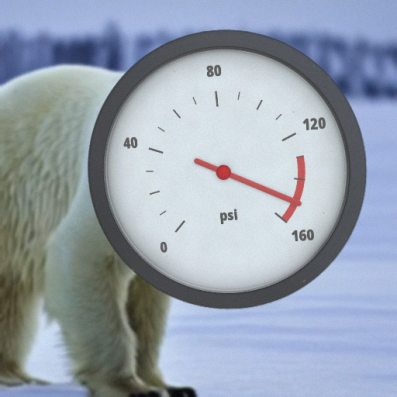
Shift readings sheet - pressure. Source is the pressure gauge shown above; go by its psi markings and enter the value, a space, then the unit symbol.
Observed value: 150 psi
